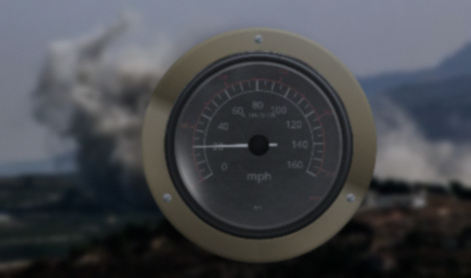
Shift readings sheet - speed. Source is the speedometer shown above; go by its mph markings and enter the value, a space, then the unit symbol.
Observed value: 20 mph
